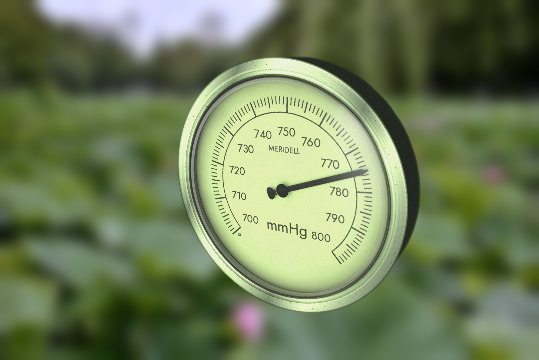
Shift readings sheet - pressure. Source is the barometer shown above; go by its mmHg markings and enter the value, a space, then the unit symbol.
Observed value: 775 mmHg
